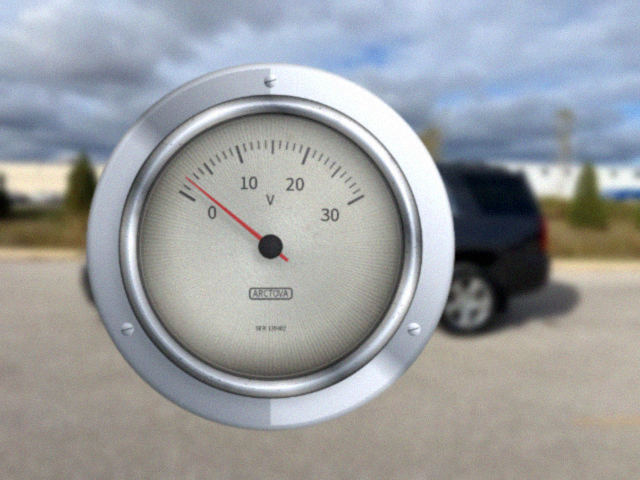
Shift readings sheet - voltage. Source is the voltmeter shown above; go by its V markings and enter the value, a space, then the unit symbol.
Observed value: 2 V
